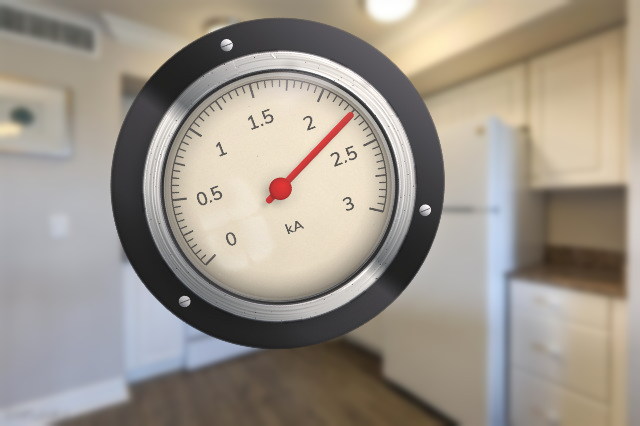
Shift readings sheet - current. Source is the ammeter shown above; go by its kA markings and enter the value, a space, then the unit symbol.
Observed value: 2.25 kA
